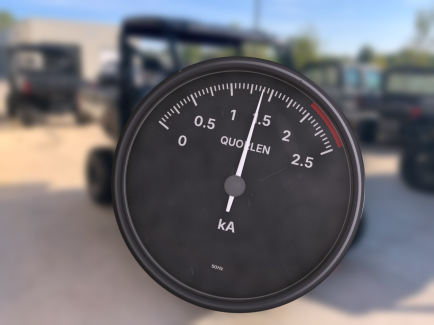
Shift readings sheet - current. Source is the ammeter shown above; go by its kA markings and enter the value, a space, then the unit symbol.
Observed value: 1.4 kA
